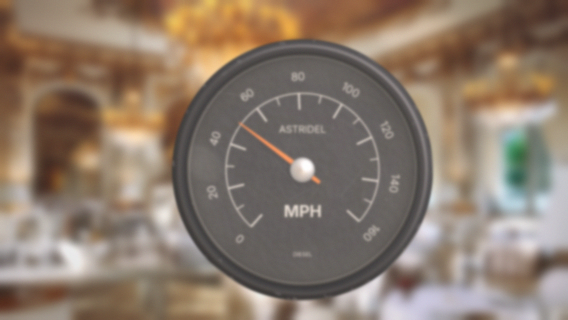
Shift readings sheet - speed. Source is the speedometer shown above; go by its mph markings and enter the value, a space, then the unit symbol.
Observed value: 50 mph
